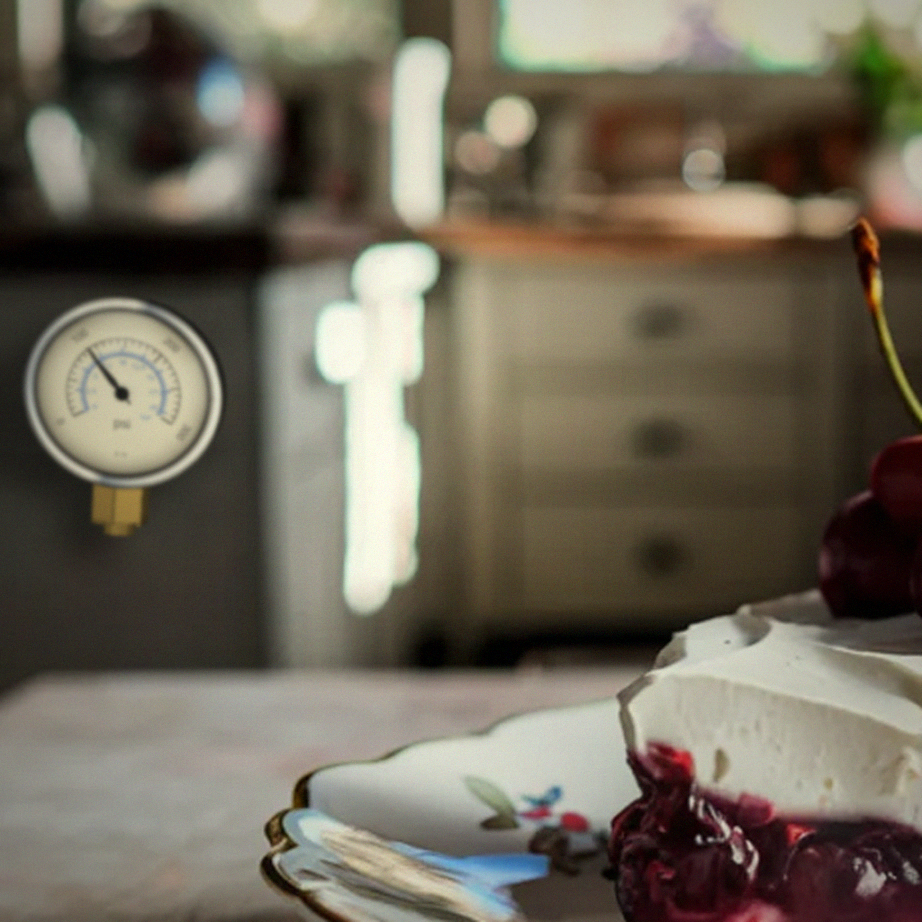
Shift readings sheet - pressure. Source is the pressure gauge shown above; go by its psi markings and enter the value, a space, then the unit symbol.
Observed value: 100 psi
